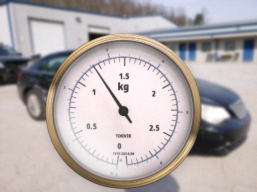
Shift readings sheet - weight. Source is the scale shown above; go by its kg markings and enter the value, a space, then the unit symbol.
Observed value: 1.2 kg
